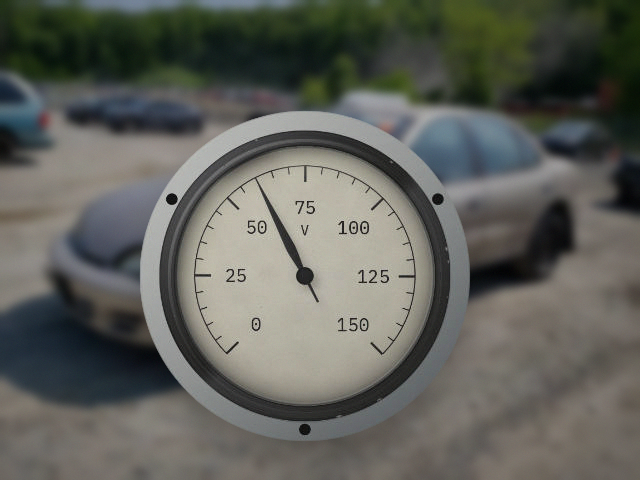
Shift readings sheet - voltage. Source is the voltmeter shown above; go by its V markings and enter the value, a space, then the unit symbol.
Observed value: 60 V
